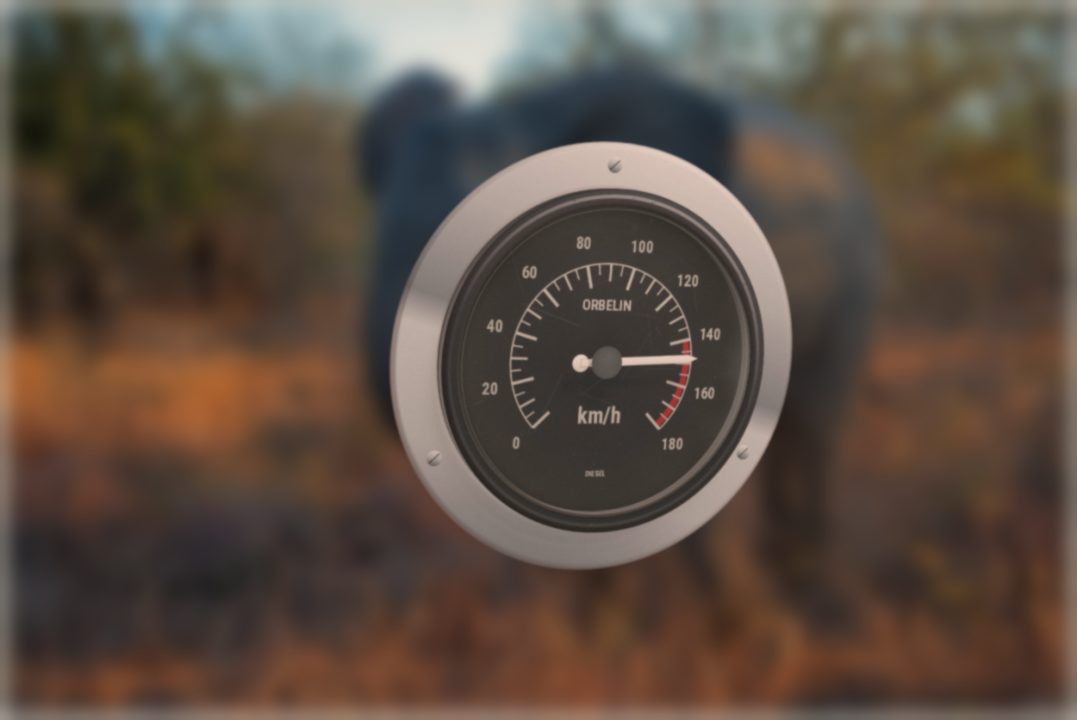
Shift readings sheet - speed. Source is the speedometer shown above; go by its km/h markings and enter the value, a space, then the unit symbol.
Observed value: 147.5 km/h
